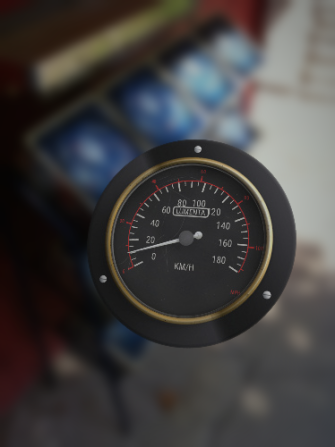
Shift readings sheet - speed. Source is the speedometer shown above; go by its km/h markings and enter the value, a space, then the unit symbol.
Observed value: 10 km/h
